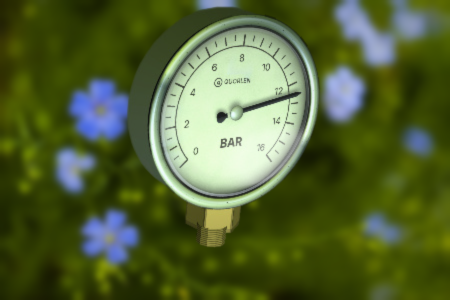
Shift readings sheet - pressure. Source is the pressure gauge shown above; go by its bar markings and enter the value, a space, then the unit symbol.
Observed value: 12.5 bar
